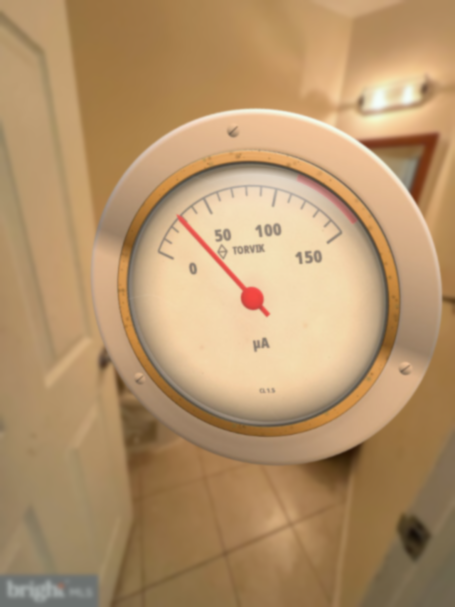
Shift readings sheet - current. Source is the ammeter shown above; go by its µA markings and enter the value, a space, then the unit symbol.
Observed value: 30 µA
